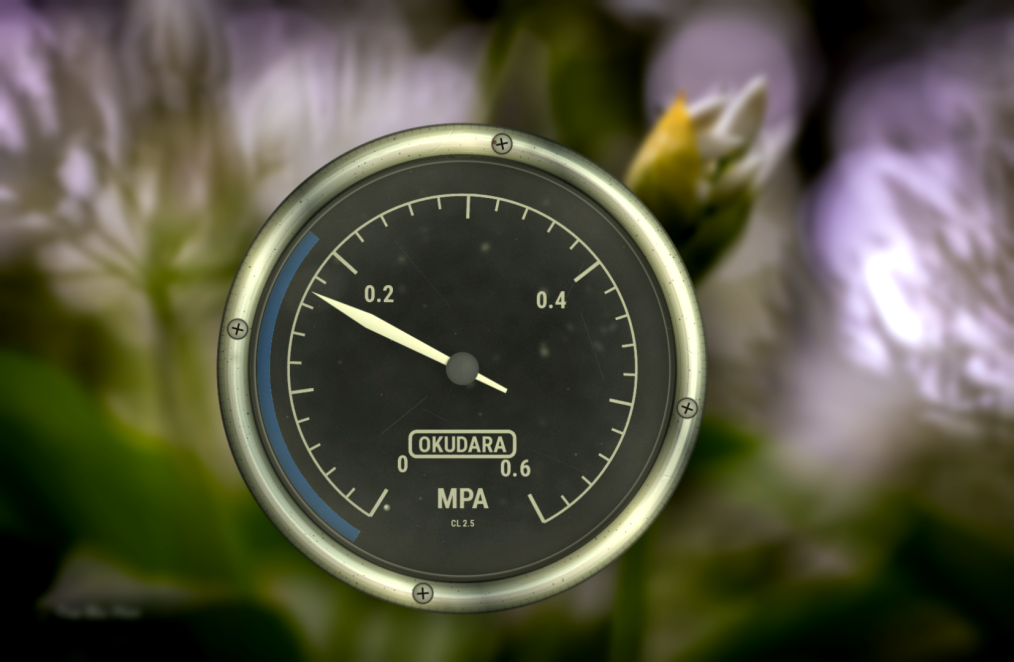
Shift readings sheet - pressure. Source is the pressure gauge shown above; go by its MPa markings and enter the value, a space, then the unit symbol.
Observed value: 0.17 MPa
